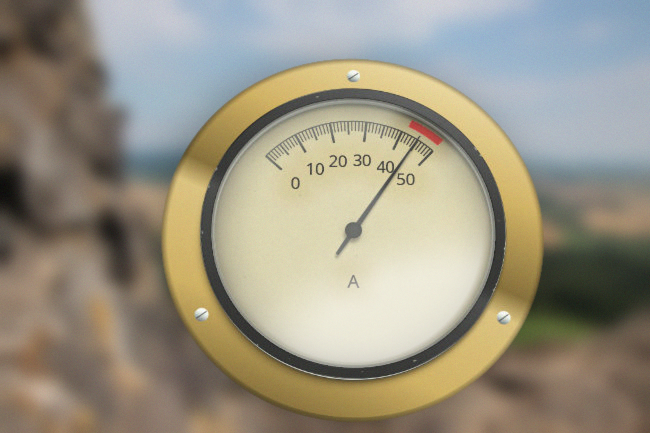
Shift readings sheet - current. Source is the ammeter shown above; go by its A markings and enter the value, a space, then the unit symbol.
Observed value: 45 A
